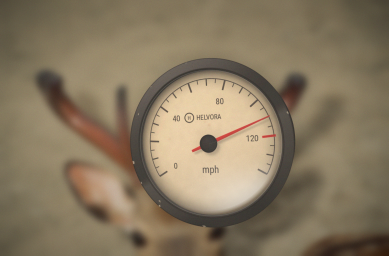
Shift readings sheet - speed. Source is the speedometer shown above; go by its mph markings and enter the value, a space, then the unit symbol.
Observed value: 110 mph
